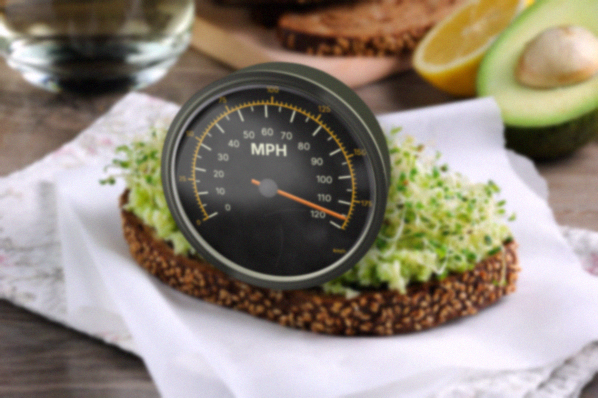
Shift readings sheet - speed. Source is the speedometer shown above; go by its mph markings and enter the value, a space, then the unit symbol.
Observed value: 115 mph
